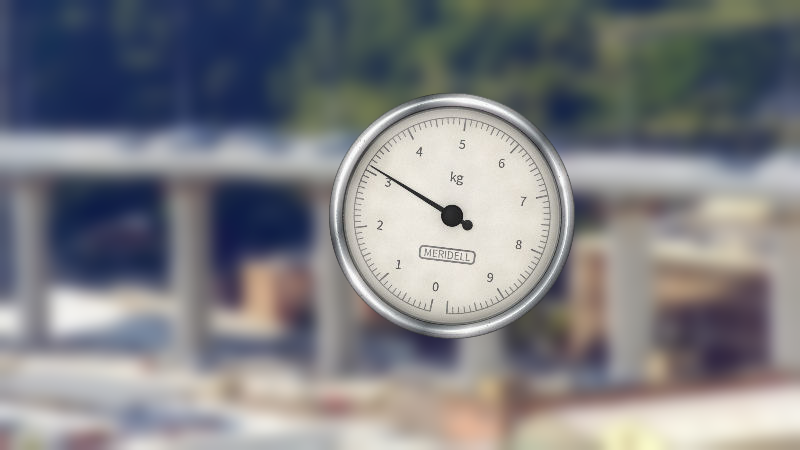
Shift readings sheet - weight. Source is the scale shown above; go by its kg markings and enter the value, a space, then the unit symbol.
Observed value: 3.1 kg
